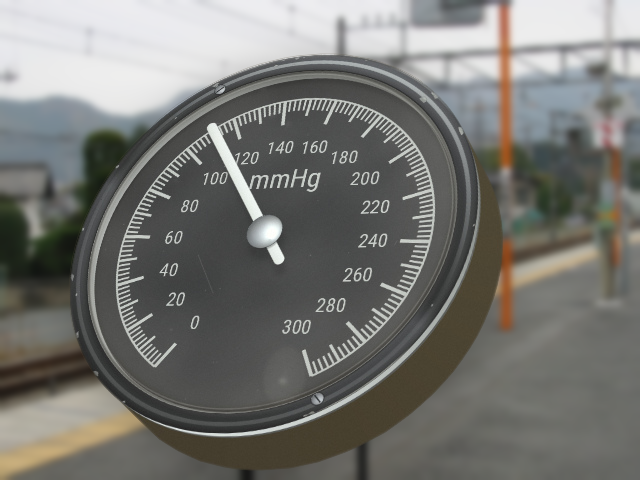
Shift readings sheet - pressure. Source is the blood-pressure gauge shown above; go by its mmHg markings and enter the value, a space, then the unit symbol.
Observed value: 112 mmHg
